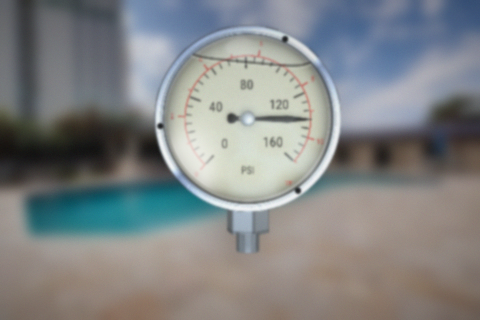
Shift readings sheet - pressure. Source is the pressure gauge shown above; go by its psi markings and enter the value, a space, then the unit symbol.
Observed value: 135 psi
